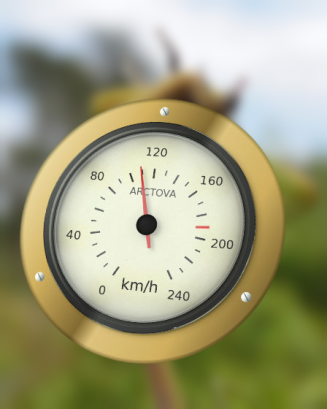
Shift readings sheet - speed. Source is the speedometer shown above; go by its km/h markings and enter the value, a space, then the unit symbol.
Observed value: 110 km/h
